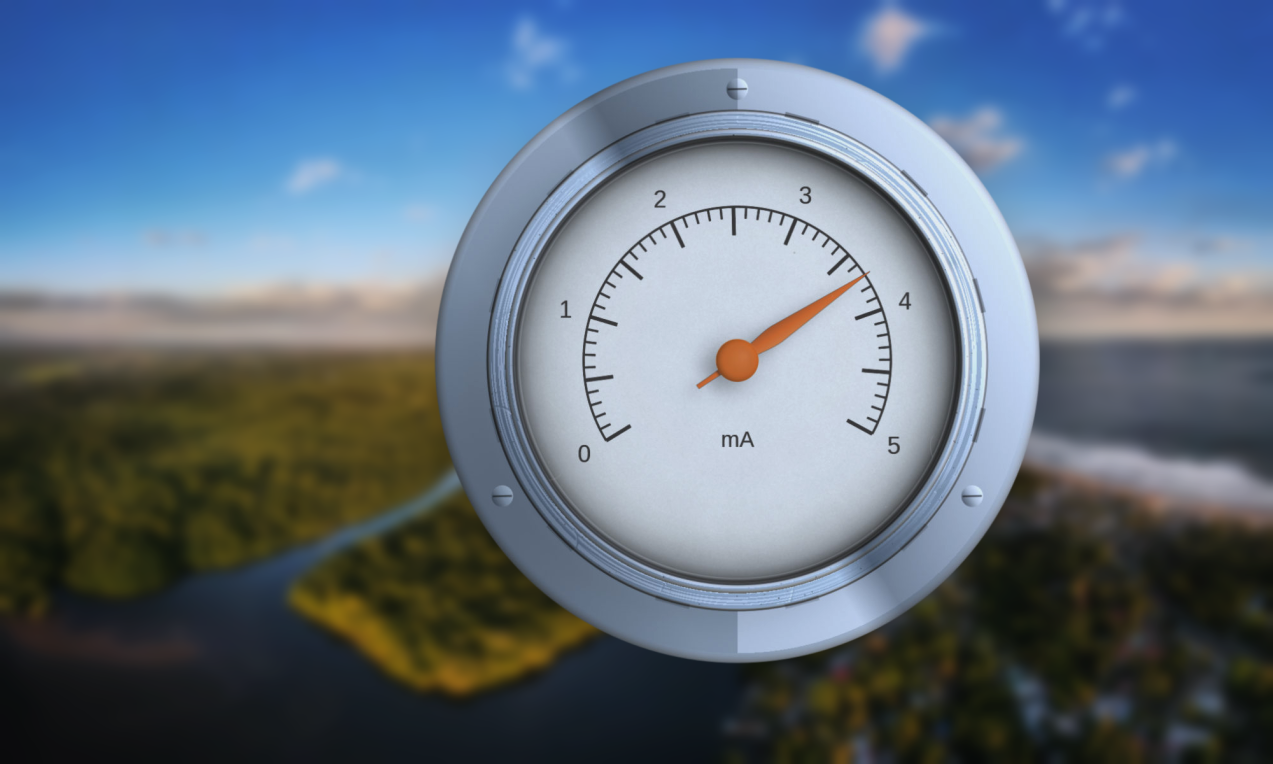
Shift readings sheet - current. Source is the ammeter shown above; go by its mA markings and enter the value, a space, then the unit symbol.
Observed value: 3.7 mA
